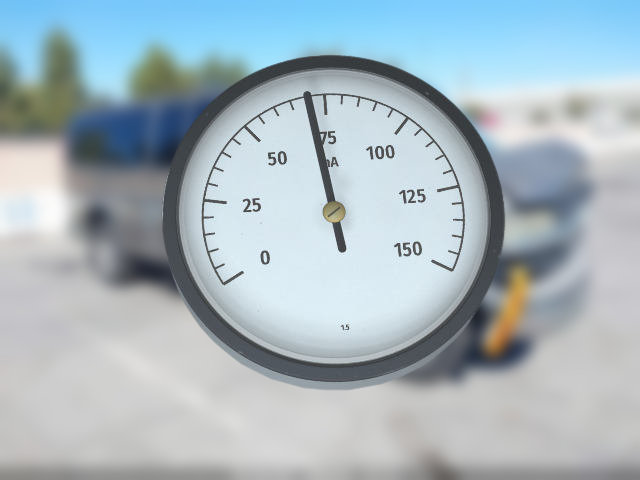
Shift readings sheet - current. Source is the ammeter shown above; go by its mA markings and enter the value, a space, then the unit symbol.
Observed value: 70 mA
